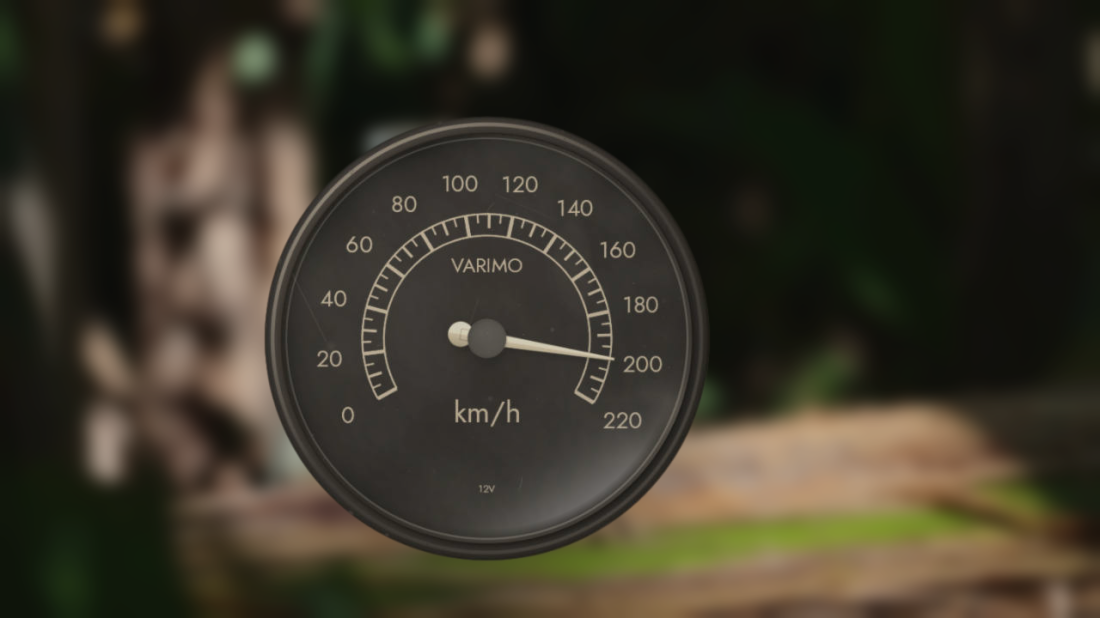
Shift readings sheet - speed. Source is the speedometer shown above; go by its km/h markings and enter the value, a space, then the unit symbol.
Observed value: 200 km/h
